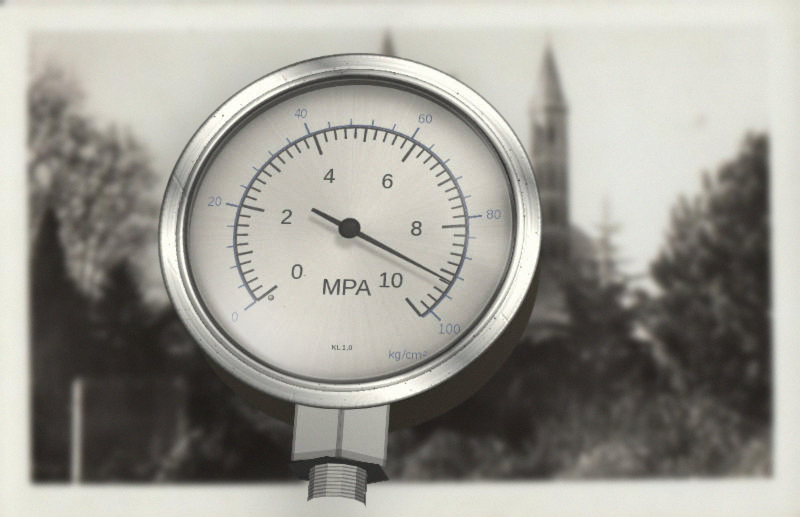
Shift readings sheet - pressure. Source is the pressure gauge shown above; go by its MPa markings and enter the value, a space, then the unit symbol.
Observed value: 9.2 MPa
